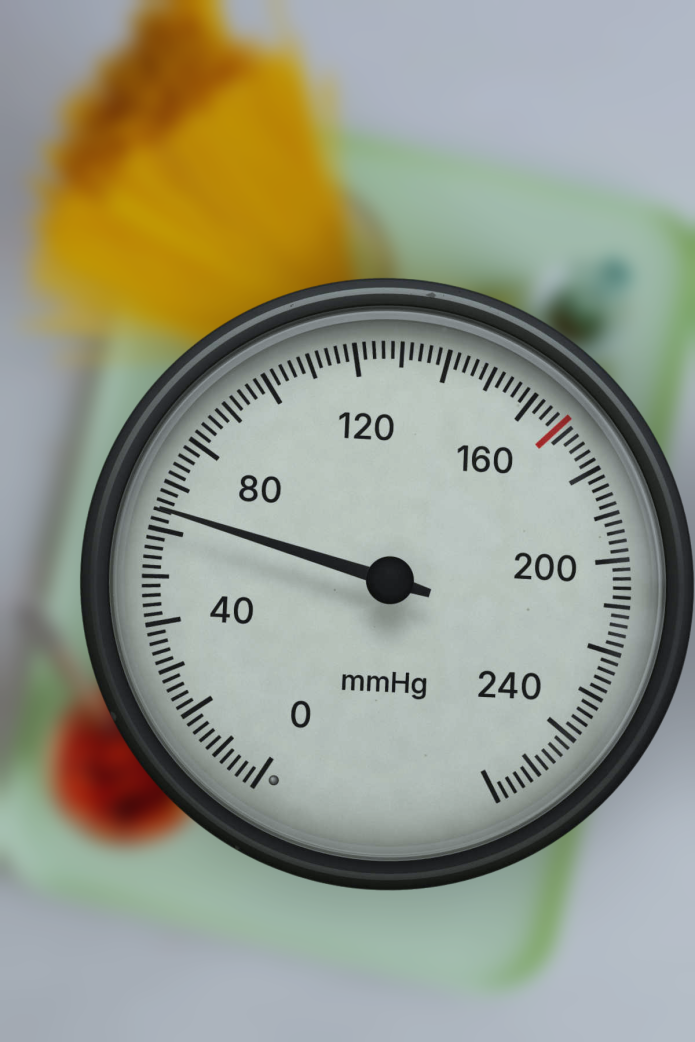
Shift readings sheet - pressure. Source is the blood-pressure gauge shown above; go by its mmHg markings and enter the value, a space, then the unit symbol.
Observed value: 64 mmHg
